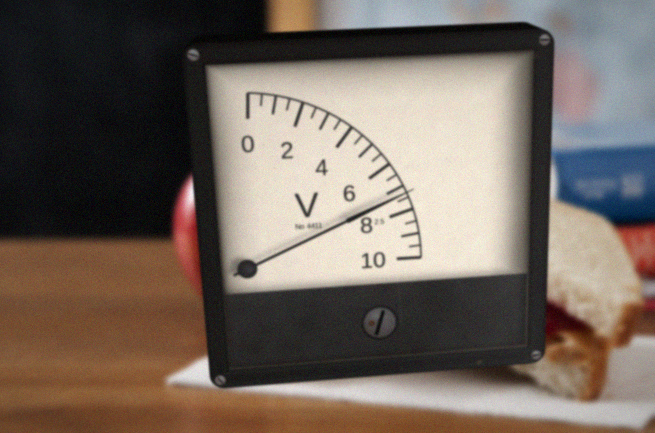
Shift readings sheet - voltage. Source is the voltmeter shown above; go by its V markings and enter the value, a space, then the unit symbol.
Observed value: 7.25 V
